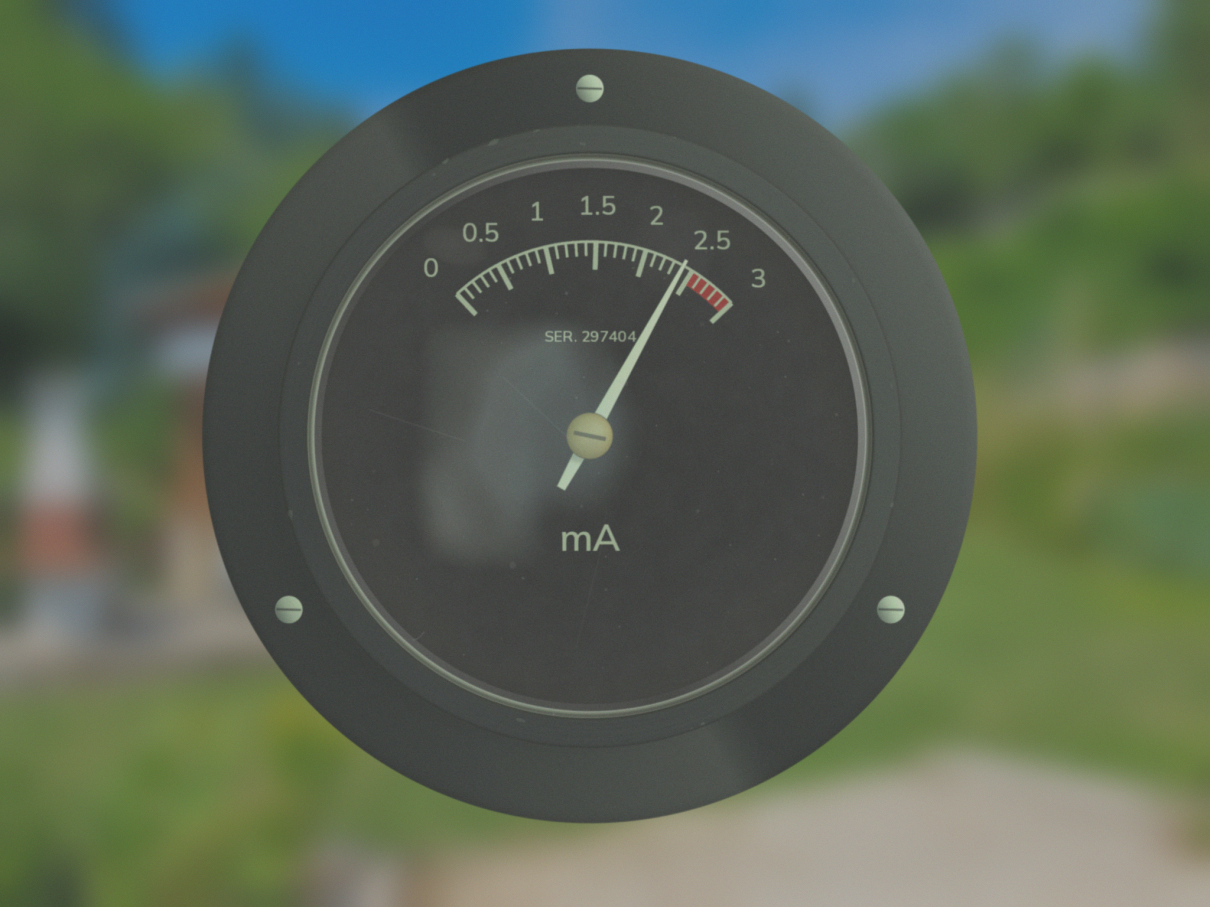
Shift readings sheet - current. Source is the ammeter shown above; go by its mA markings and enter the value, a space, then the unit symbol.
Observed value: 2.4 mA
